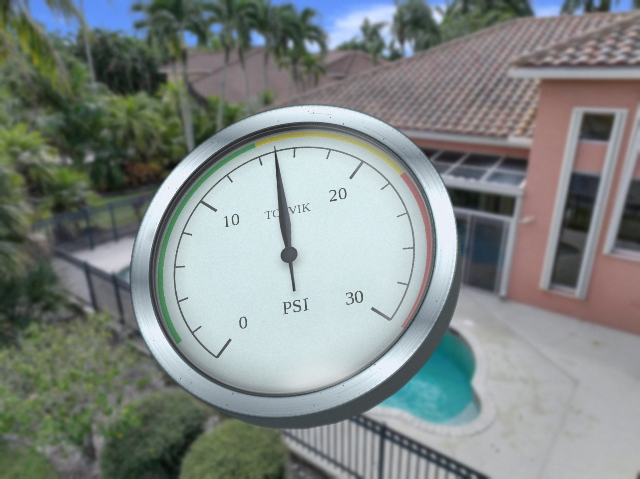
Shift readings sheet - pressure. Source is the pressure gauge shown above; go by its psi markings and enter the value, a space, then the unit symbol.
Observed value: 15 psi
